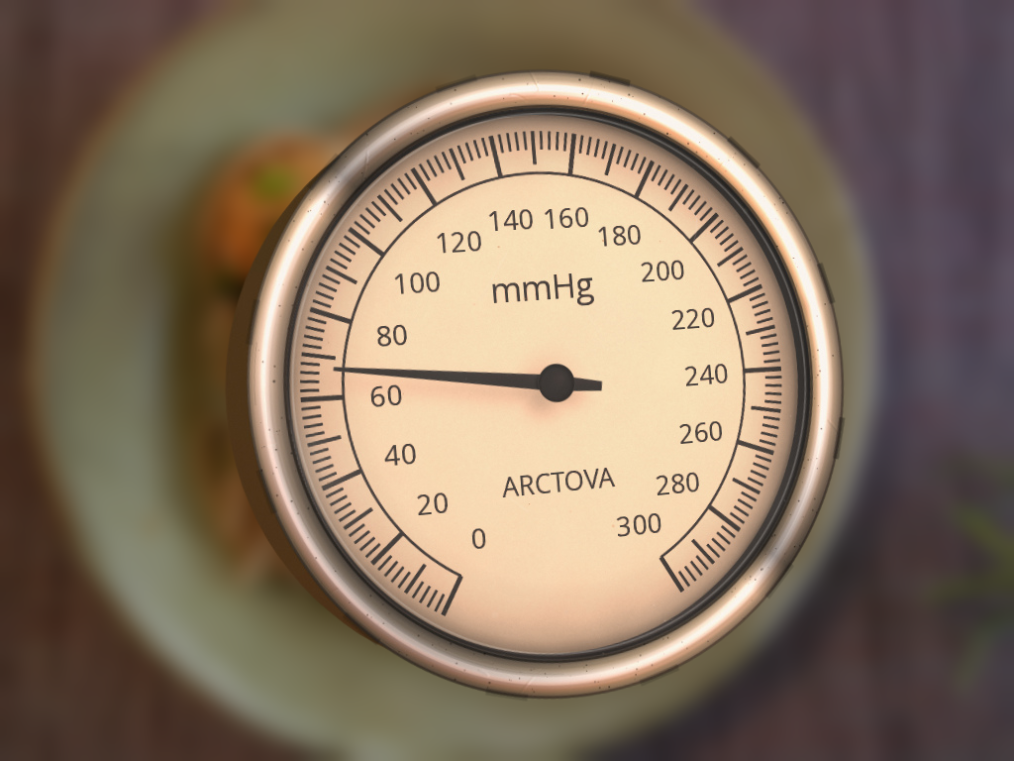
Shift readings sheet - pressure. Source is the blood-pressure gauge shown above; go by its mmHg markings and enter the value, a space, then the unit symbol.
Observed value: 67 mmHg
